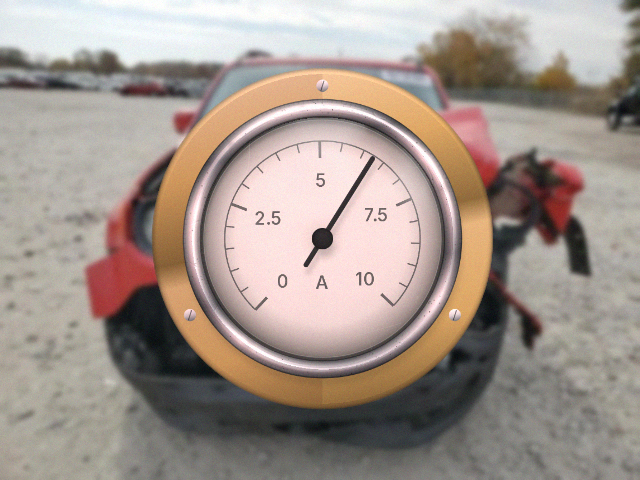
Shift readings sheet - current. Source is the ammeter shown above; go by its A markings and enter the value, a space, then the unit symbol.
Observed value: 6.25 A
